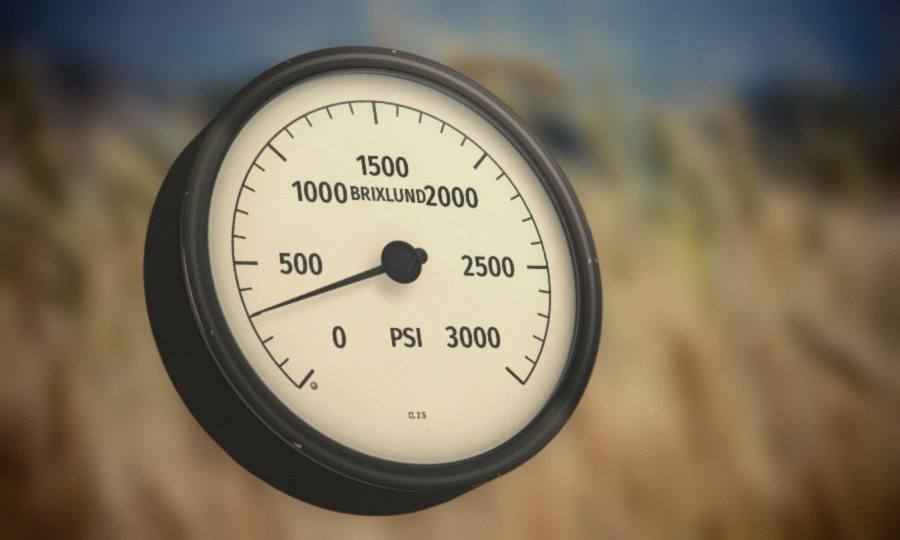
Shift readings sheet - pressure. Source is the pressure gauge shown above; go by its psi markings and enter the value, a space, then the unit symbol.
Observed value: 300 psi
